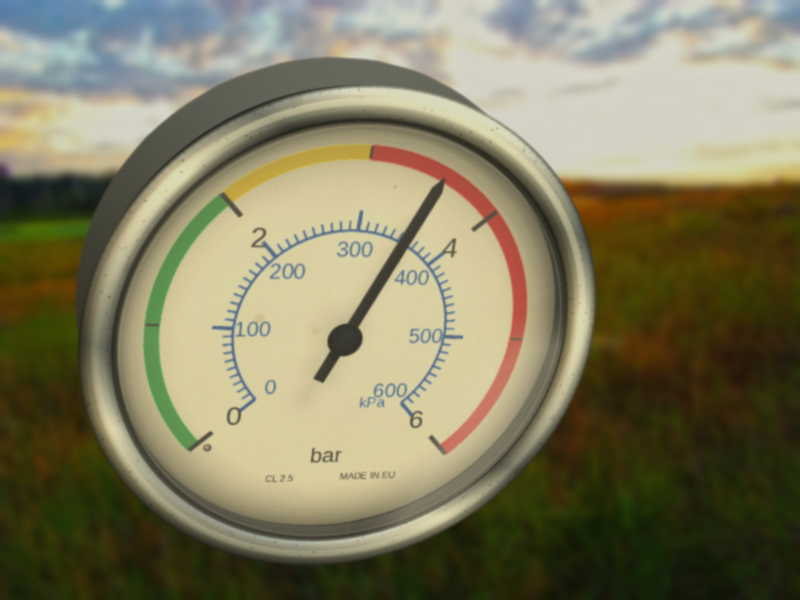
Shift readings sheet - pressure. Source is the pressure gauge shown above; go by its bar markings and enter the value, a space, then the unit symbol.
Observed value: 3.5 bar
